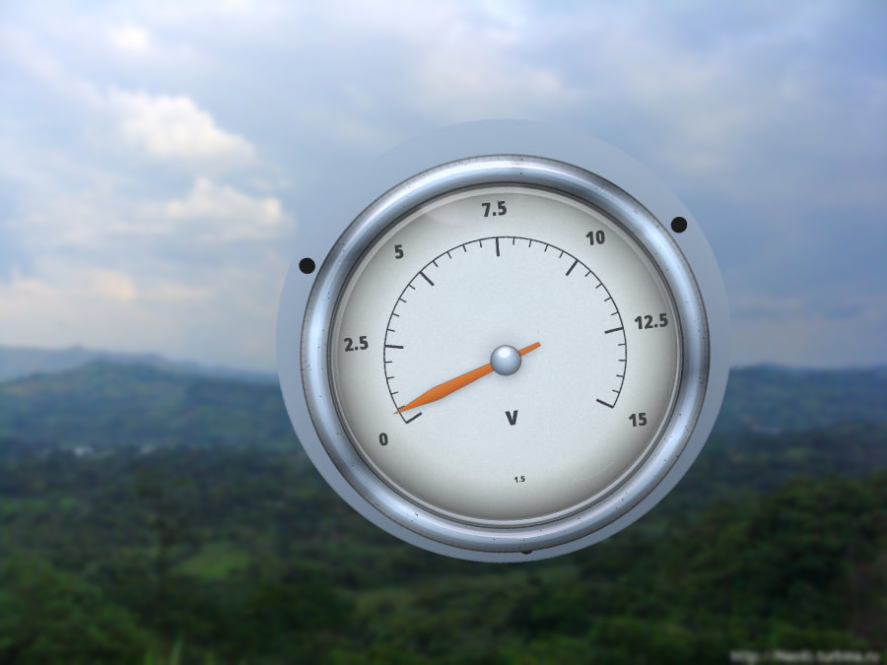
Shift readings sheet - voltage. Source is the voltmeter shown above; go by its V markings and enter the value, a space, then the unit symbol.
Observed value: 0.5 V
